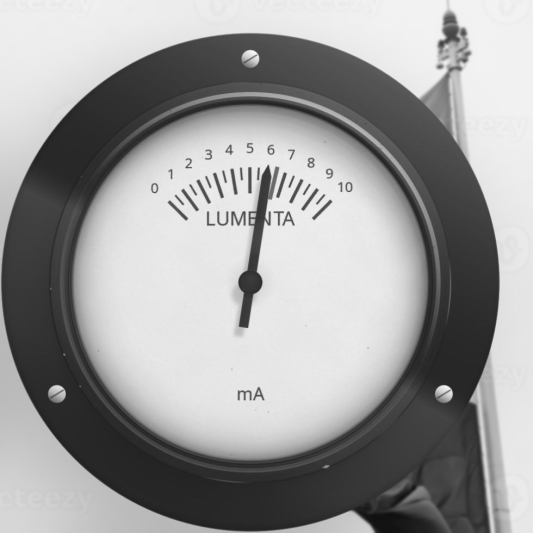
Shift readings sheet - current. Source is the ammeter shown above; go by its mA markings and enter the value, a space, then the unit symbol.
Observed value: 6 mA
